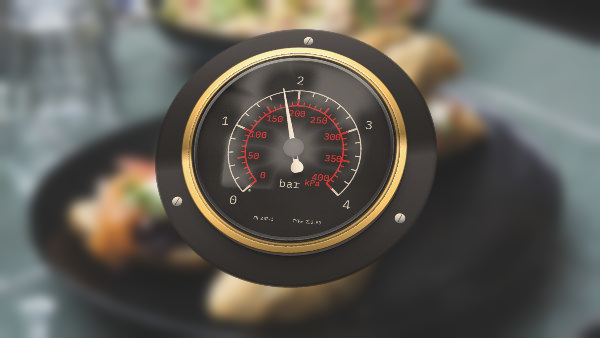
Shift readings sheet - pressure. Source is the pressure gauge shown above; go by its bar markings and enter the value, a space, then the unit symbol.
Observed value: 1.8 bar
